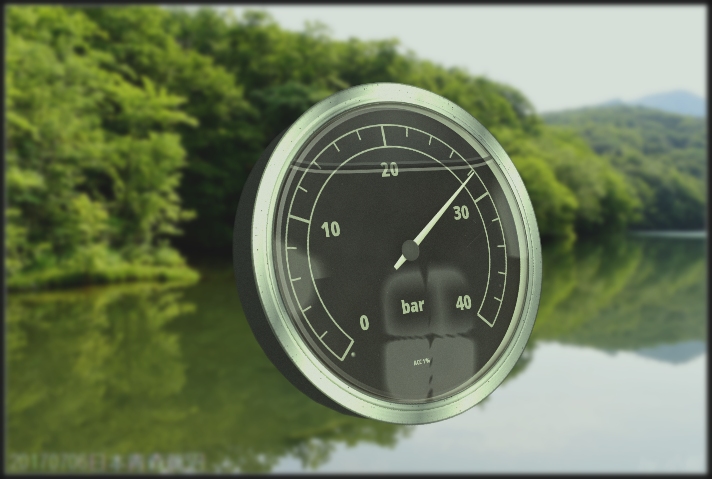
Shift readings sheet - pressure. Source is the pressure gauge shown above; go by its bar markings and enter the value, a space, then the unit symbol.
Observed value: 28 bar
